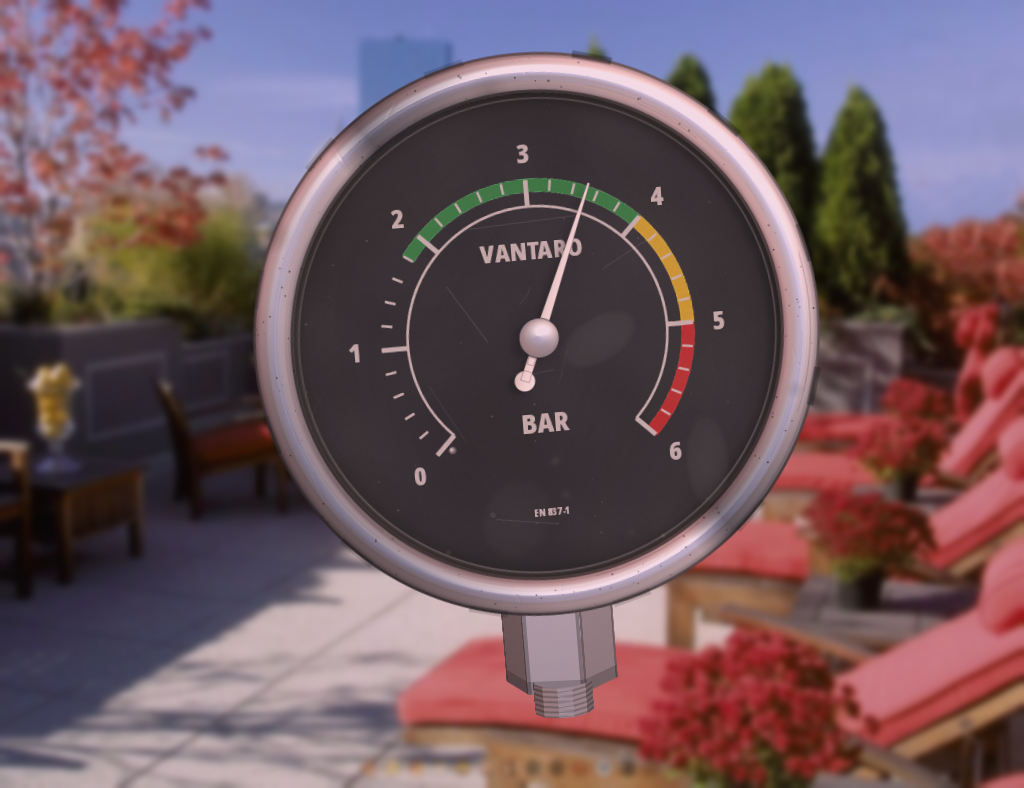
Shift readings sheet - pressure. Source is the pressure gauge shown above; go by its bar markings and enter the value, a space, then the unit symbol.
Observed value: 3.5 bar
